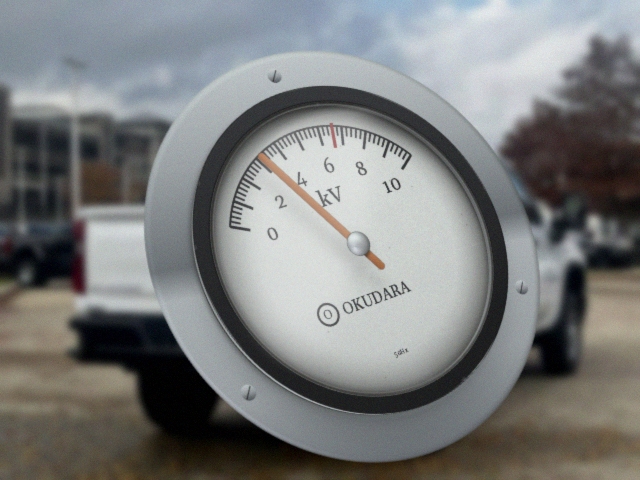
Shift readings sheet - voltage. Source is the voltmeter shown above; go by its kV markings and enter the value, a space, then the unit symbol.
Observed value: 3 kV
